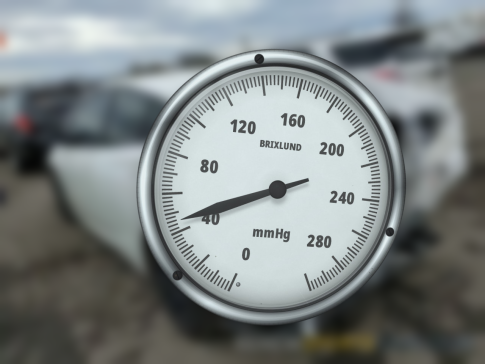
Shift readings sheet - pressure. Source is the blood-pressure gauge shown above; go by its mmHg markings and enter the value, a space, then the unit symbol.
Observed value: 46 mmHg
